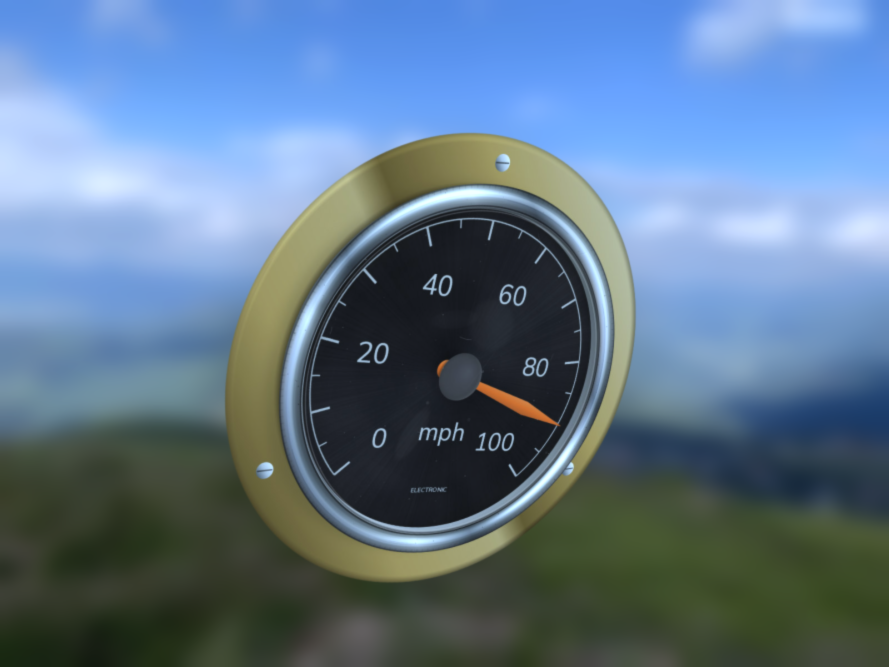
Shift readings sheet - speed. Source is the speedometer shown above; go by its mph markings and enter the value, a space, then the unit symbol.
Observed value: 90 mph
